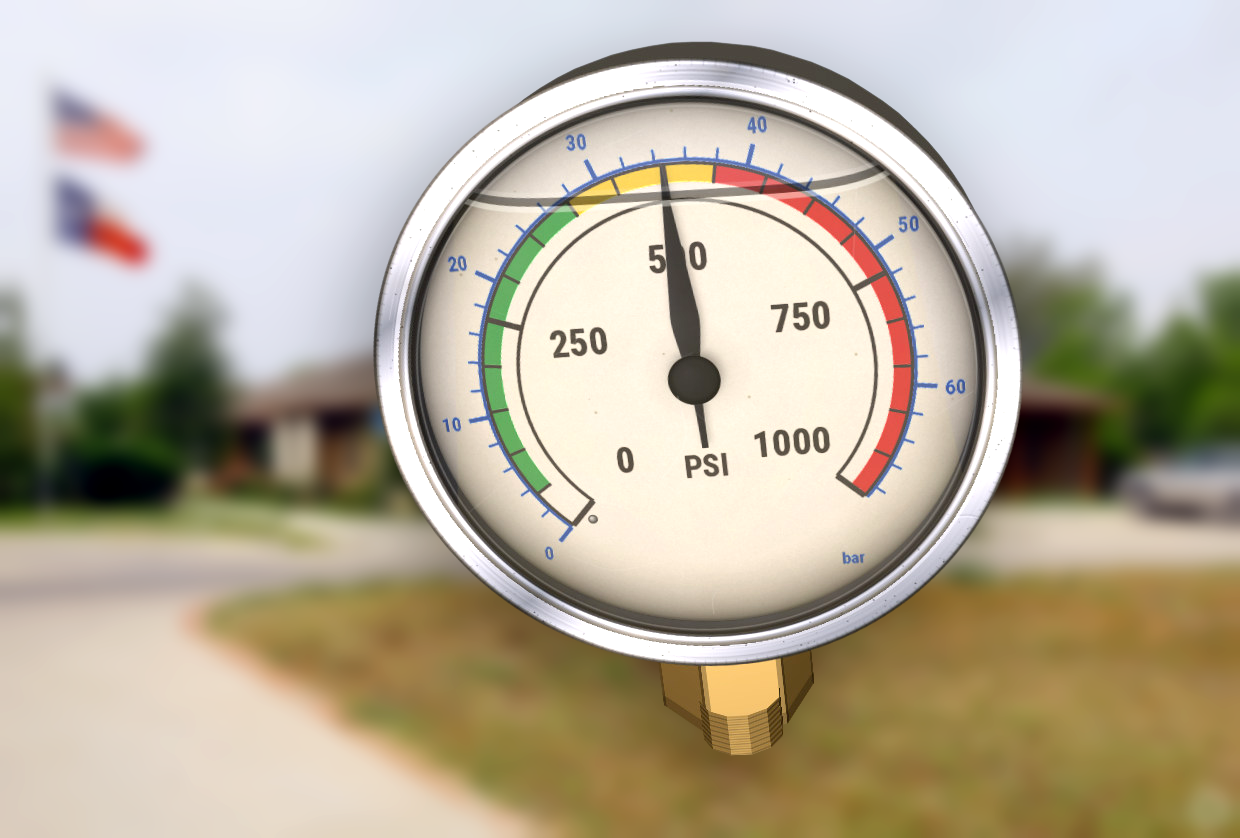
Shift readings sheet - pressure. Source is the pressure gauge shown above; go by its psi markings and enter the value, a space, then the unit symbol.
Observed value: 500 psi
